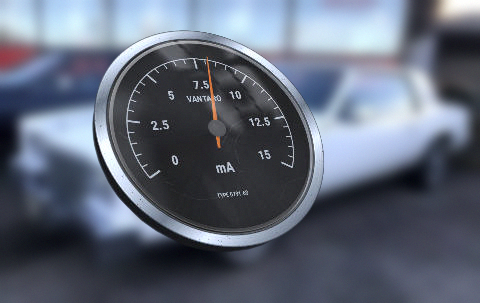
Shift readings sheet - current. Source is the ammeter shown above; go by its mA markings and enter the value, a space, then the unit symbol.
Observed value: 8 mA
